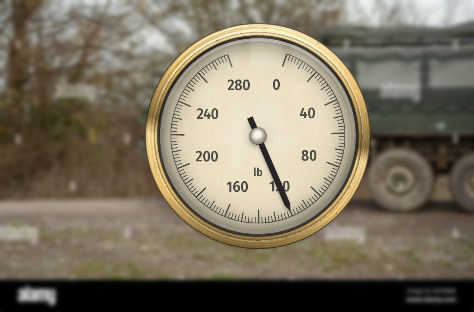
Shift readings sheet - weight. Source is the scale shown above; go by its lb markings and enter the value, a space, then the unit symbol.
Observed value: 120 lb
